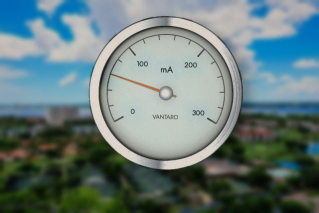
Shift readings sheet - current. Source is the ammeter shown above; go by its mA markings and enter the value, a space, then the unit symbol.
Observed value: 60 mA
